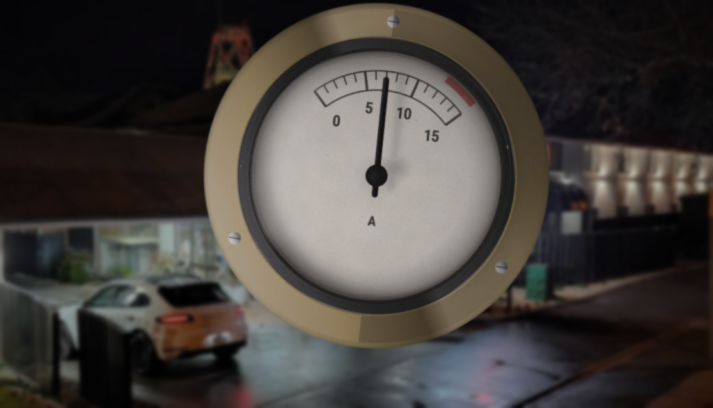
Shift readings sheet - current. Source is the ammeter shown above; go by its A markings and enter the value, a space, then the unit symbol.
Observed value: 7 A
